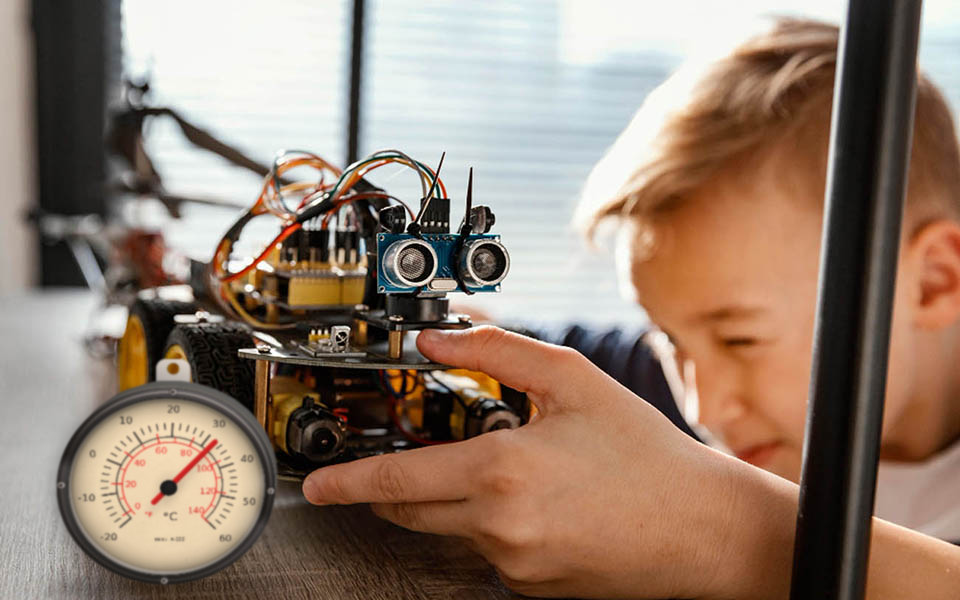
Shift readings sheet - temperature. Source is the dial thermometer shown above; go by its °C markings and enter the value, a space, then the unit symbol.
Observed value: 32 °C
